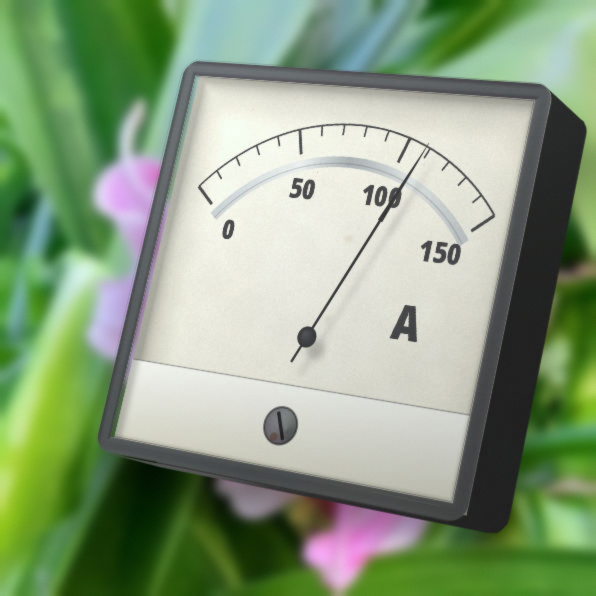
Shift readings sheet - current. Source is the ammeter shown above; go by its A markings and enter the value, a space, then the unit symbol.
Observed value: 110 A
